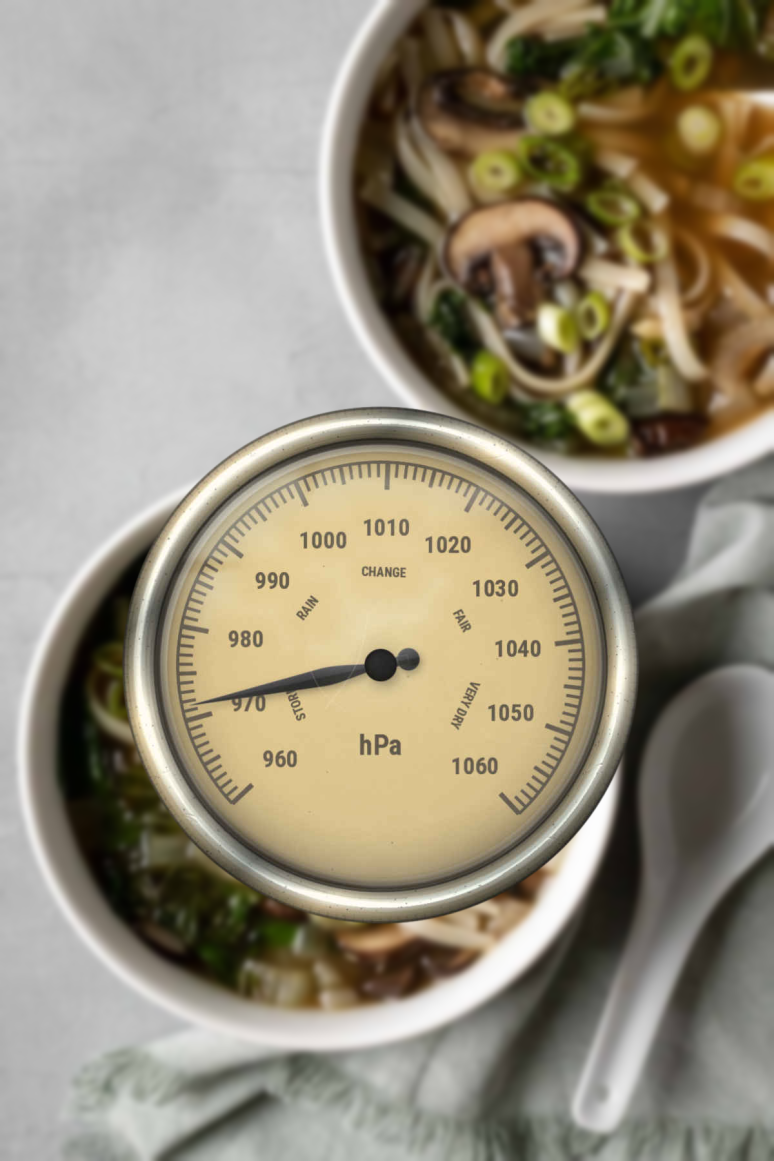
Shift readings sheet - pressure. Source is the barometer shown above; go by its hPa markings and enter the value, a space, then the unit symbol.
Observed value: 971.5 hPa
